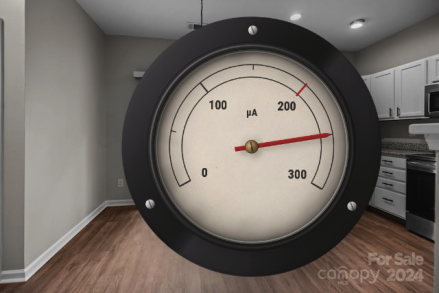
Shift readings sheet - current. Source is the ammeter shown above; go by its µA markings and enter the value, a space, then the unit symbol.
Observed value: 250 µA
